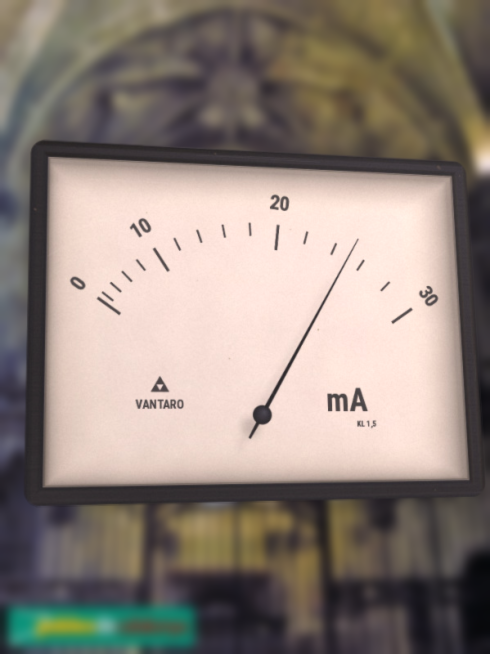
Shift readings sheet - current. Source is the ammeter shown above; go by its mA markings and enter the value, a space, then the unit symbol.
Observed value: 25 mA
